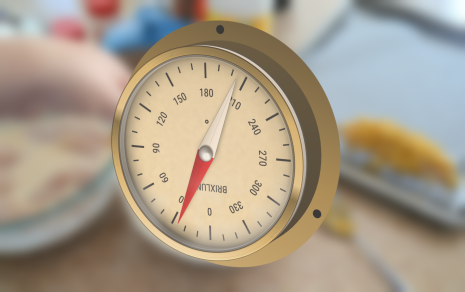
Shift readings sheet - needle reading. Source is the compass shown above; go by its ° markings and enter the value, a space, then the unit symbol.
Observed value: 25 °
